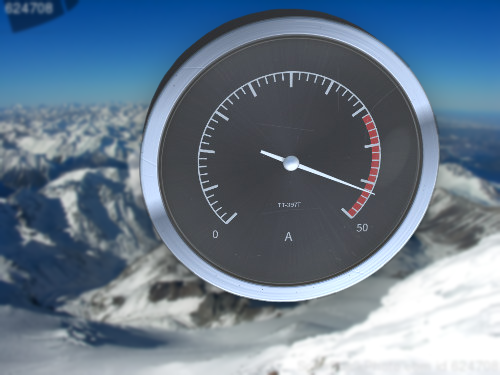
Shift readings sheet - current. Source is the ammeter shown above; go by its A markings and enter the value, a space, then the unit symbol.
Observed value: 46 A
